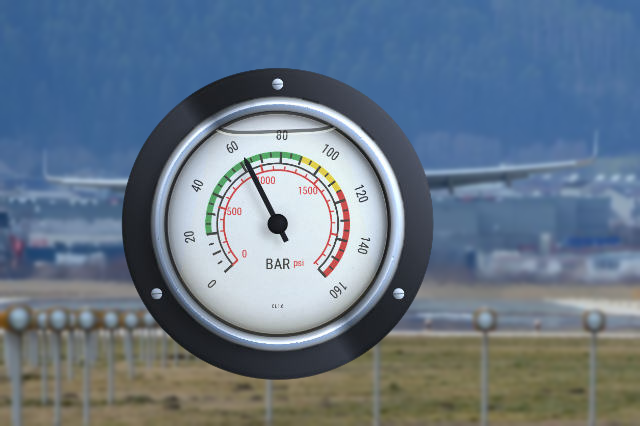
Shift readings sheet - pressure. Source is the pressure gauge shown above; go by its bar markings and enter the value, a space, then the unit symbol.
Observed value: 62.5 bar
